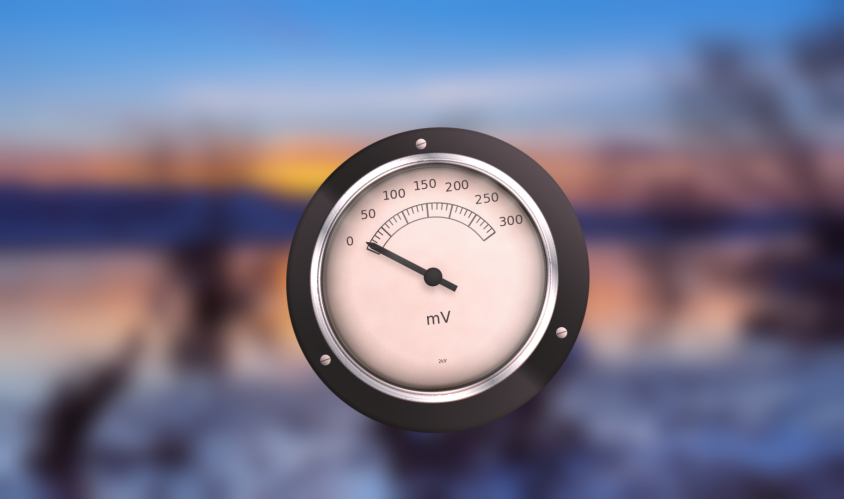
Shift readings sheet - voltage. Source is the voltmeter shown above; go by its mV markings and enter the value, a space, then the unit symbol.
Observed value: 10 mV
